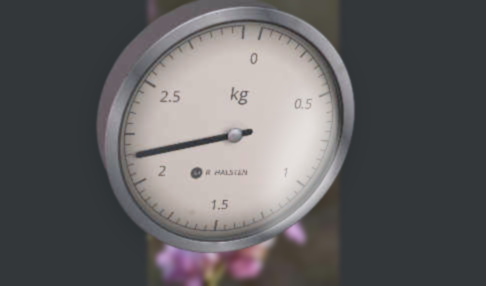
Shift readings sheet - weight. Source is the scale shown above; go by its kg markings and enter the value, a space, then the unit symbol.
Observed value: 2.15 kg
